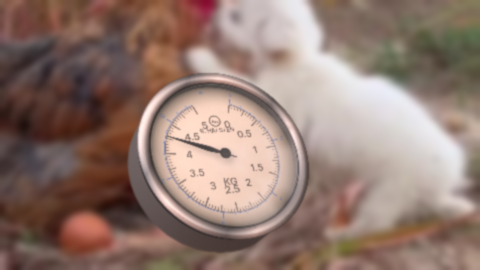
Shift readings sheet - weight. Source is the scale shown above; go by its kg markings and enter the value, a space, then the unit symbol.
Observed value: 4.25 kg
